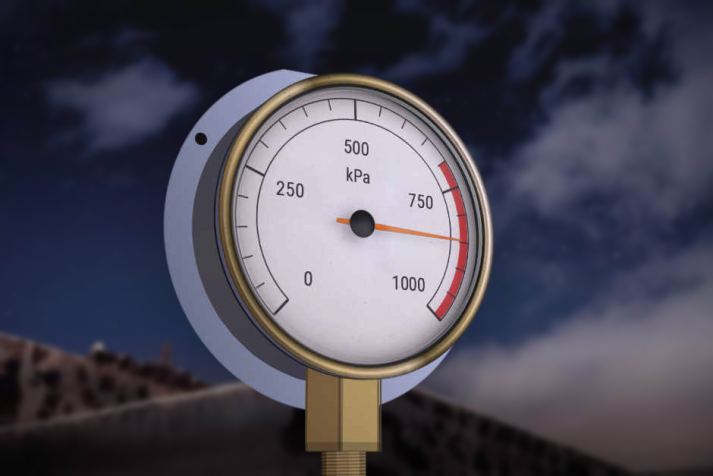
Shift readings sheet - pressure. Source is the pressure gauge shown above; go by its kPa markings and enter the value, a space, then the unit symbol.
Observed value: 850 kPa
